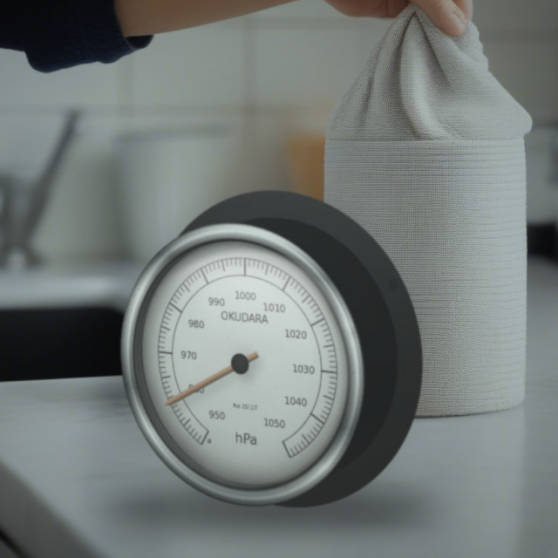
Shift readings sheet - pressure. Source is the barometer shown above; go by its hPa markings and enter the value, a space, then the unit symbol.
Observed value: 960 hPa
